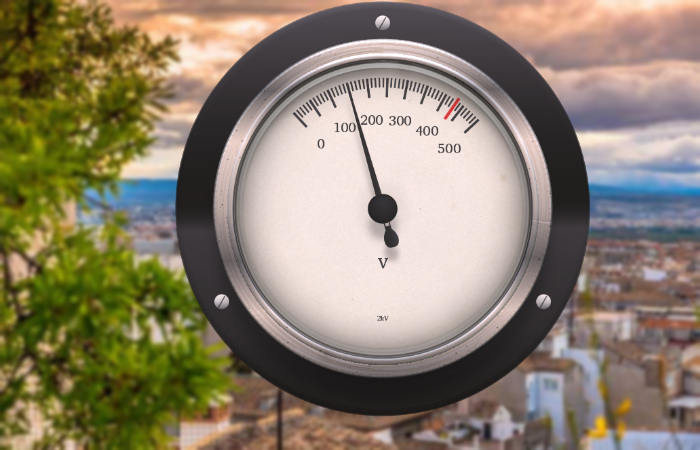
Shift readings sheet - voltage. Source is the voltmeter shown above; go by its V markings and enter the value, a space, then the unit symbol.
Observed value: 150 V
